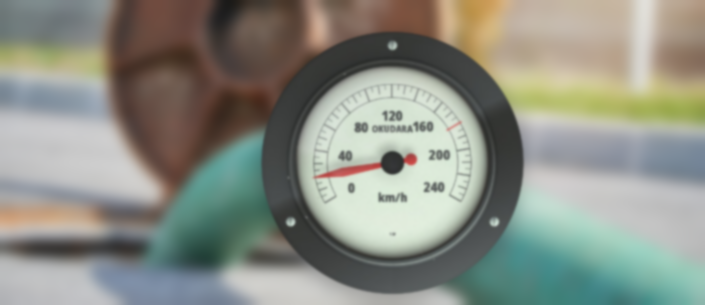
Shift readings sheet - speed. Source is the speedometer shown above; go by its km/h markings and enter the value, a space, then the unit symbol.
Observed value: 20 km/h
